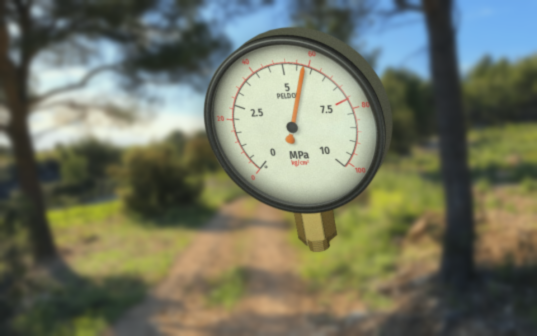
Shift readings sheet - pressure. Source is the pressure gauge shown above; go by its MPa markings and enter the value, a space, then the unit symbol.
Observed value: 5.75 MPa
